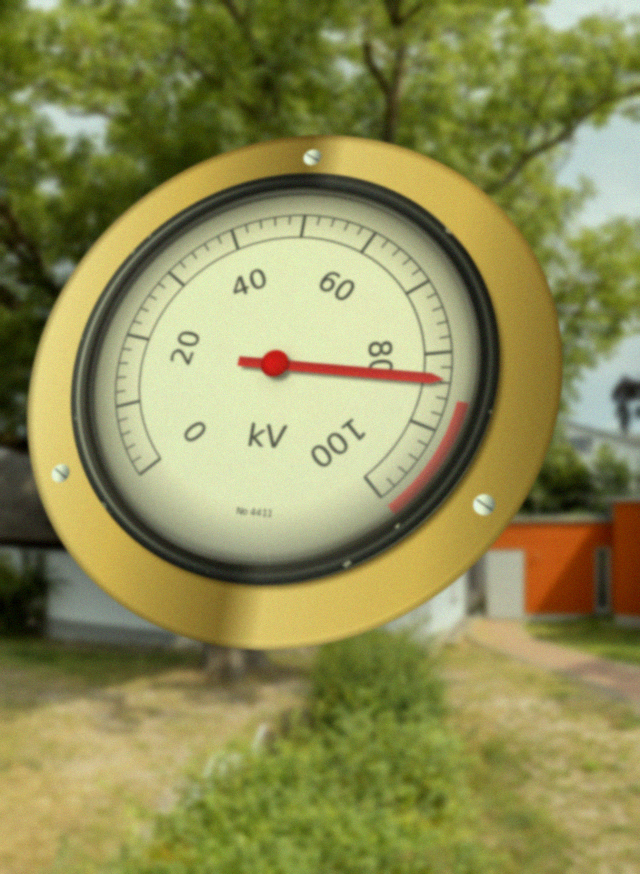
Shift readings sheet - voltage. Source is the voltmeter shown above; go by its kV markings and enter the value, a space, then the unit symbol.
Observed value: 84 kV
